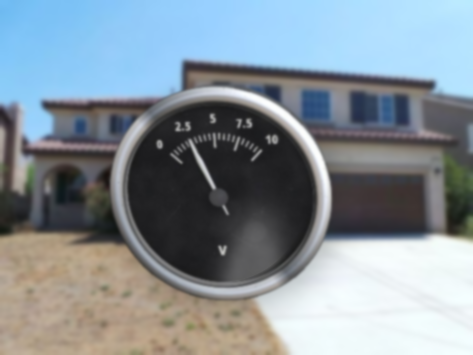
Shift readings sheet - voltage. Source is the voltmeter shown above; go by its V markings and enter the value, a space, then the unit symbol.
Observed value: 2.5 V
